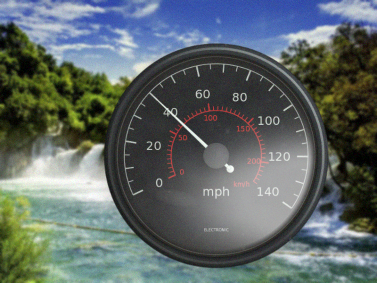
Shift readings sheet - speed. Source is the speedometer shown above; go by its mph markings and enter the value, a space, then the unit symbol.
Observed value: 40 mph
